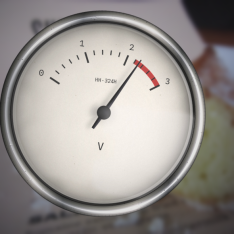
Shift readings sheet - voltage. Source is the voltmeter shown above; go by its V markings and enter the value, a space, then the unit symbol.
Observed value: 2.3 V
